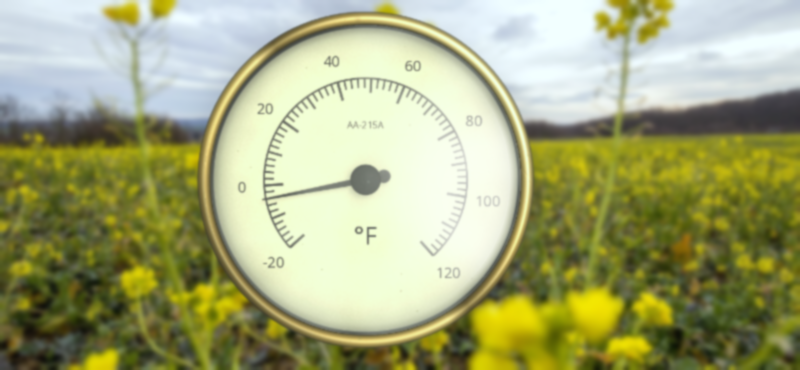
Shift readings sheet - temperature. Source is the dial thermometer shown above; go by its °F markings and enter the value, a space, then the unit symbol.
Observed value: -4 °F
